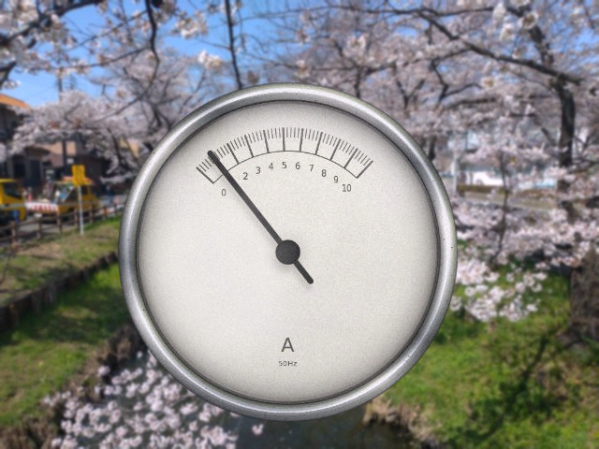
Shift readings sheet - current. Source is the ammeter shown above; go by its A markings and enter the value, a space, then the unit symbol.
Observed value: 1 A
